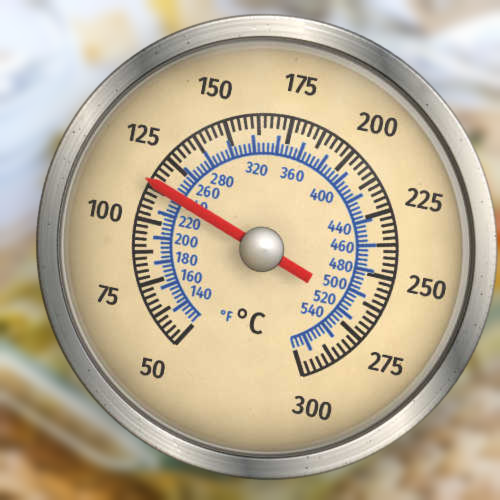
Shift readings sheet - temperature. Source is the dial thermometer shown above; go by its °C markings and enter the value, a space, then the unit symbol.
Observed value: 115 °C
